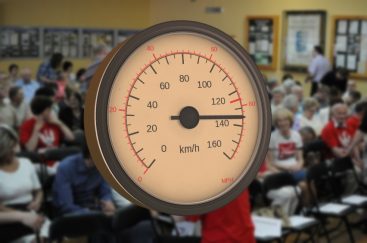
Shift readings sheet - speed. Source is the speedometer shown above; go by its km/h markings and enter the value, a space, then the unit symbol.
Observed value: 135 km/h
